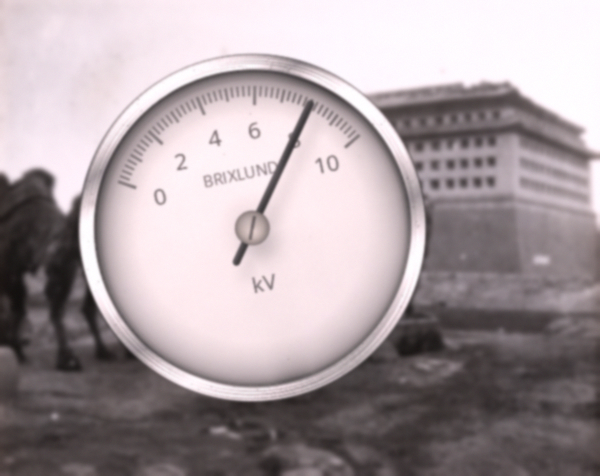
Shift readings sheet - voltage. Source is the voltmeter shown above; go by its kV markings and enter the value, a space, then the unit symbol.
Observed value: 8 kV
